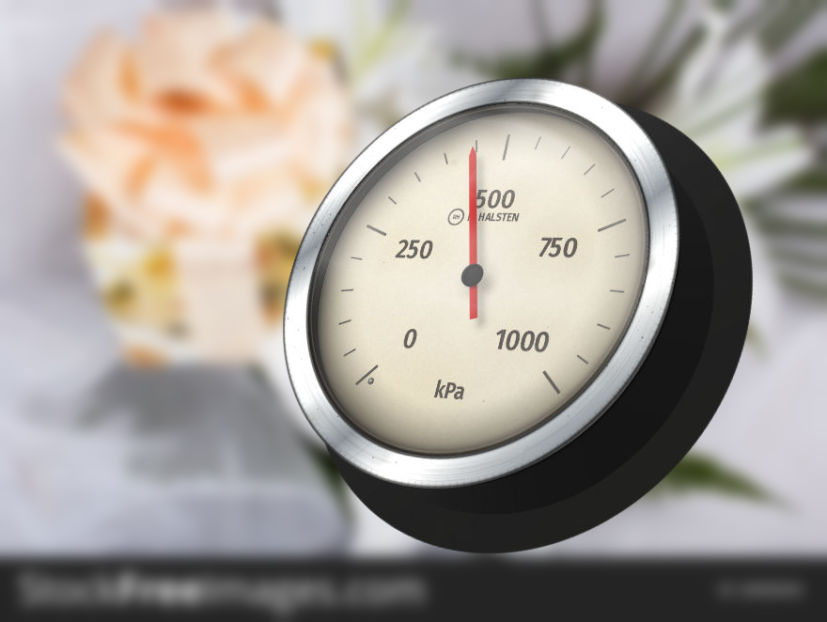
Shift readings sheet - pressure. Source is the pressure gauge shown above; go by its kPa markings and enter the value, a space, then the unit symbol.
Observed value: 450 kPa
